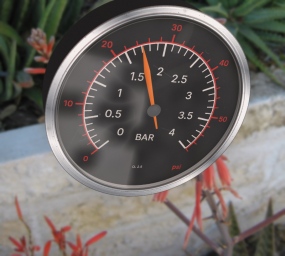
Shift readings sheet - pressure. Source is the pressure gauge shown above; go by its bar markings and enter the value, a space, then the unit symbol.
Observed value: 1.7 bar
